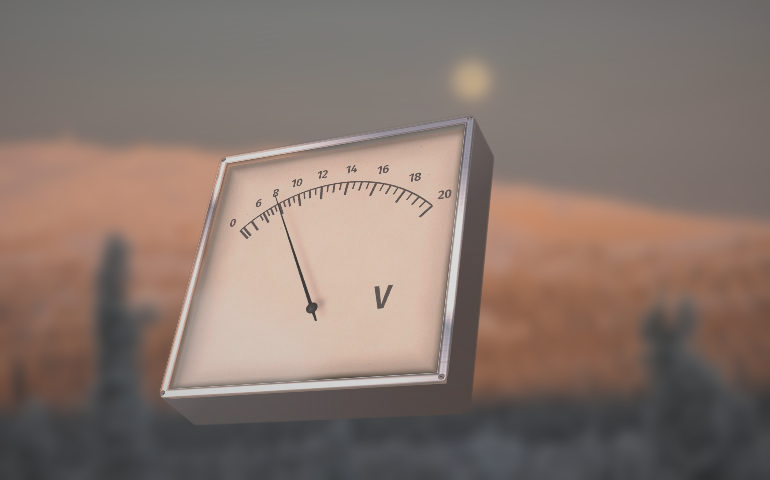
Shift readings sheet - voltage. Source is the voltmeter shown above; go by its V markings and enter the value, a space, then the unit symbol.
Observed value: 8 V
